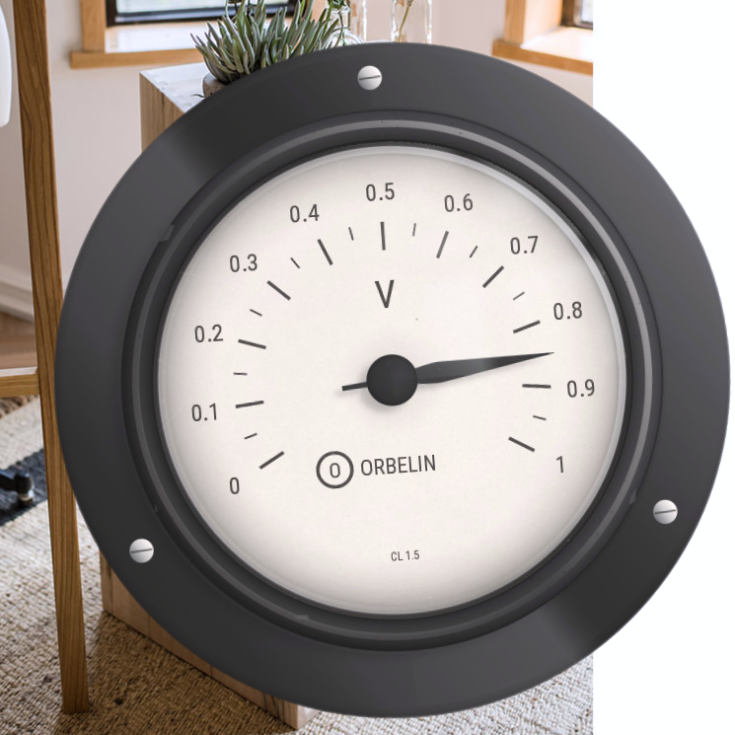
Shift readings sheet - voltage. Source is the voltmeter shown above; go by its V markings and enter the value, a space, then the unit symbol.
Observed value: 0.85 V
